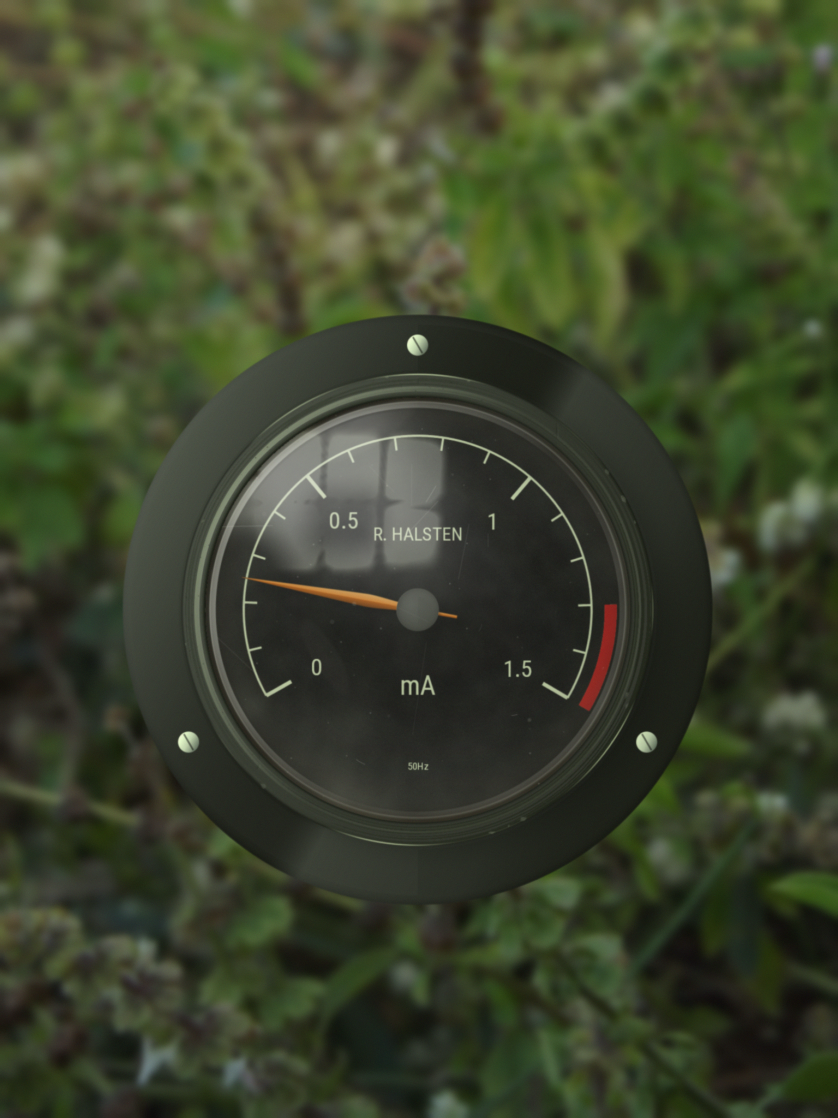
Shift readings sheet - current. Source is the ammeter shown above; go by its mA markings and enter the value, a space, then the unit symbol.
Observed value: 0.25 mA
